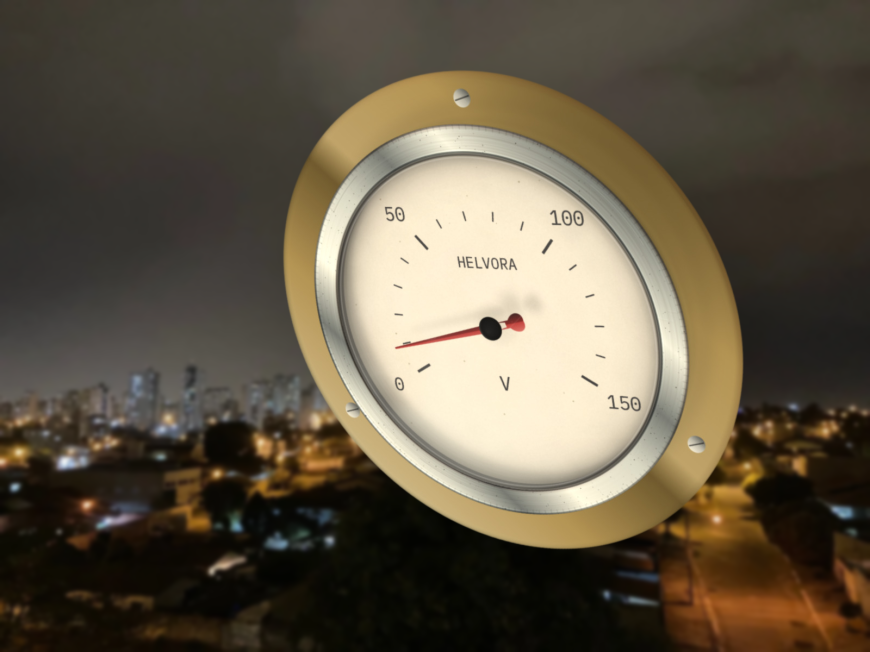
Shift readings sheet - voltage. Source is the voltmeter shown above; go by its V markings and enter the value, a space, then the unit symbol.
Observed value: 10 V
